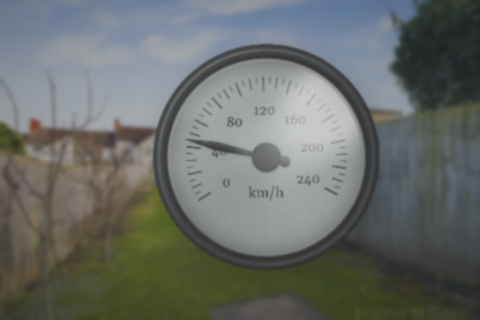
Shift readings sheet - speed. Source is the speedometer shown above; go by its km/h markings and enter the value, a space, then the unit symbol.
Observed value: 45 km/h
